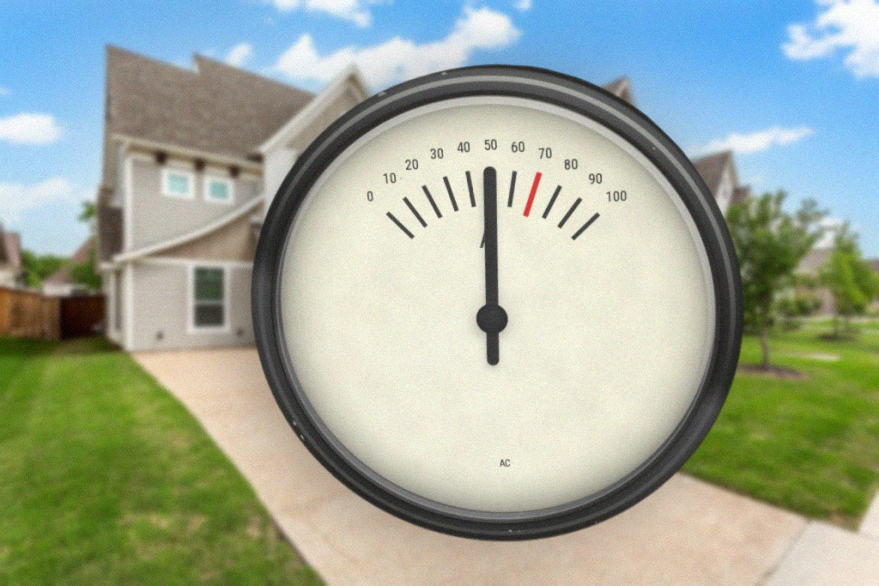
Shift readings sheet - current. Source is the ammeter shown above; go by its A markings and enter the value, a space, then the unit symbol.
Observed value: 50 A
